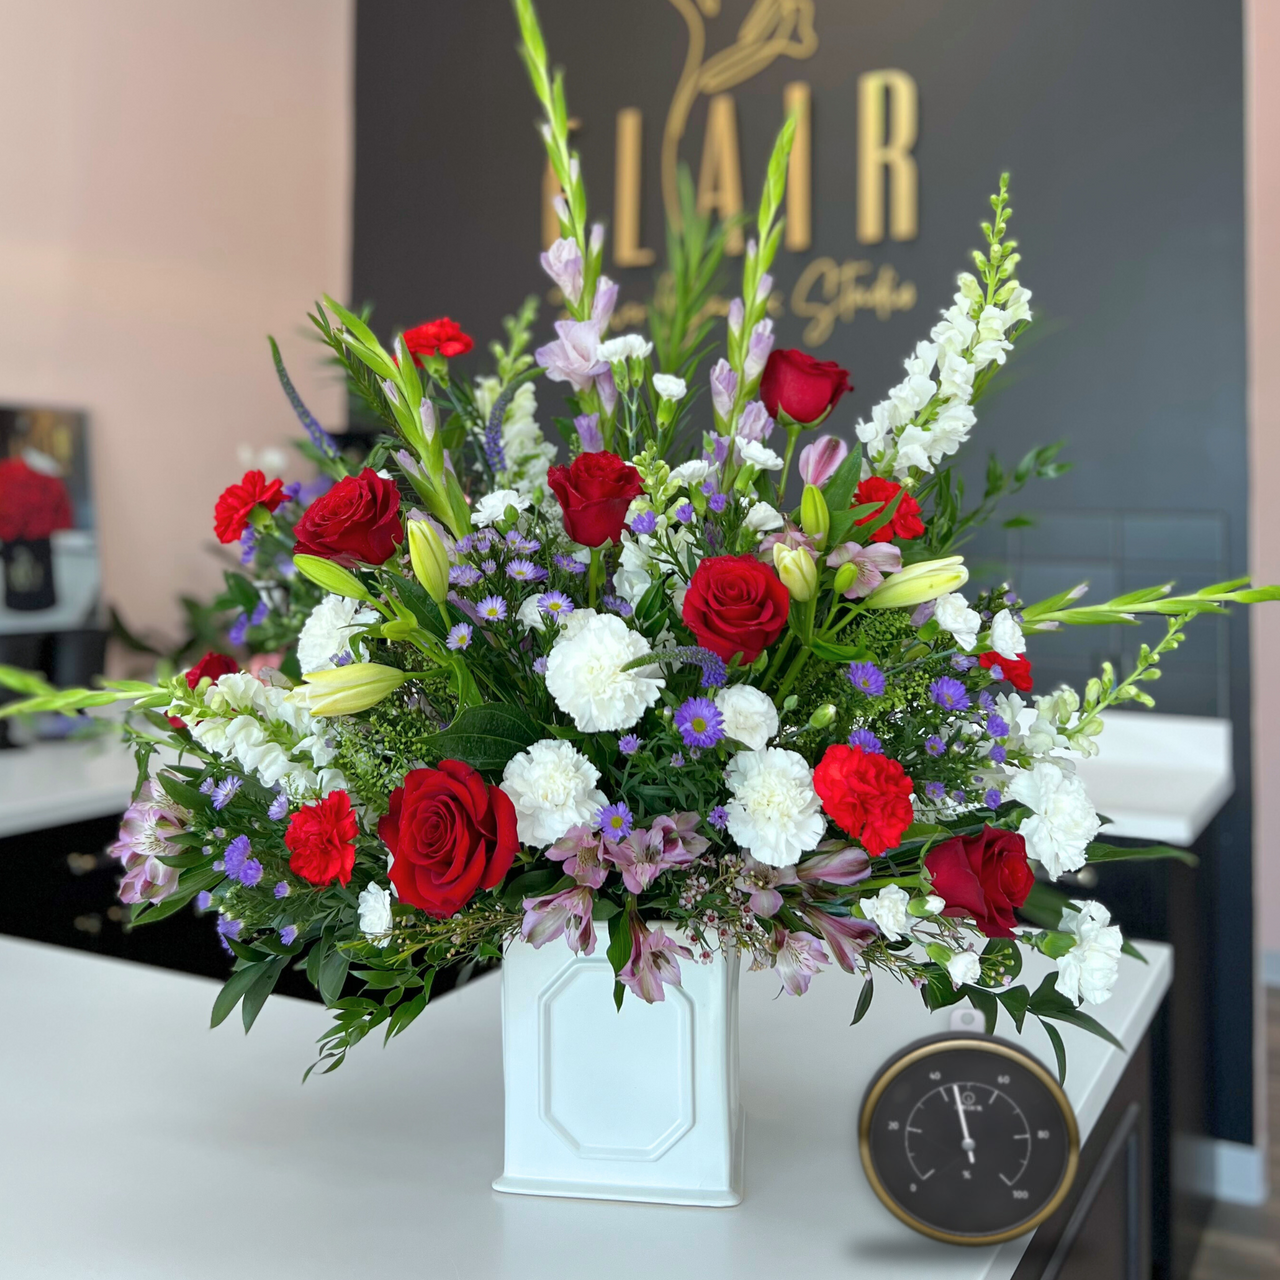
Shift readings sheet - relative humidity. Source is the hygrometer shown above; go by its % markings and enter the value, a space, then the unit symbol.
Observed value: 45 %
